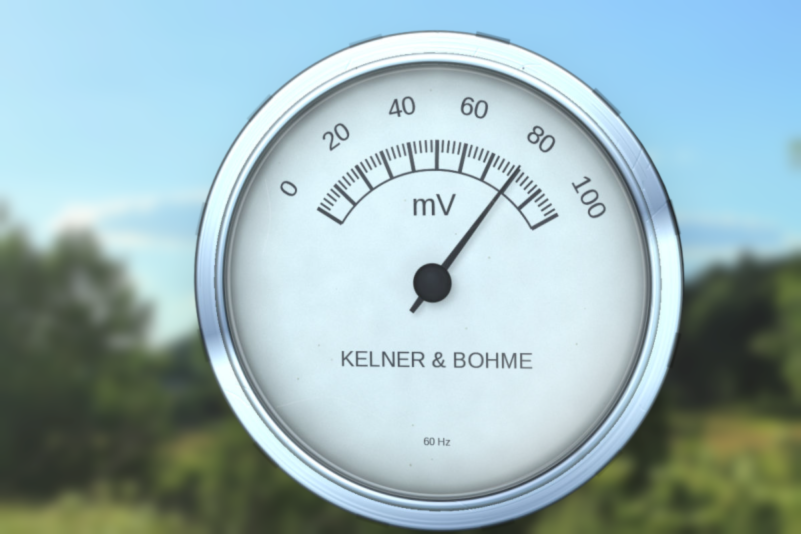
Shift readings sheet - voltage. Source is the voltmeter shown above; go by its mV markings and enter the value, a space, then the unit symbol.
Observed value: 80 mV
